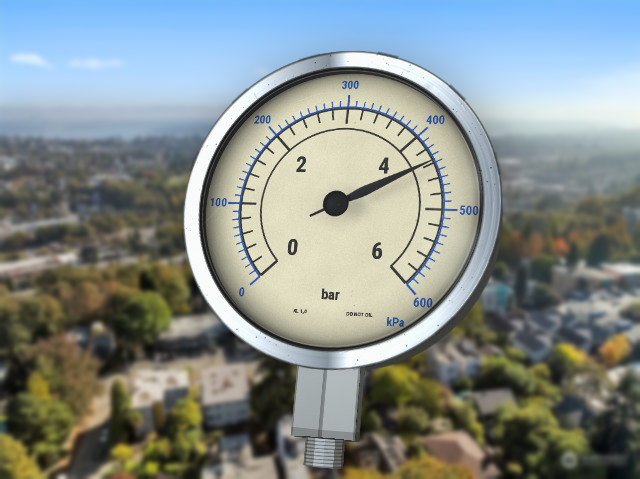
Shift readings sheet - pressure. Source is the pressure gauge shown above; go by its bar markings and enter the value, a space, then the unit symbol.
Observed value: 4.4 bar
